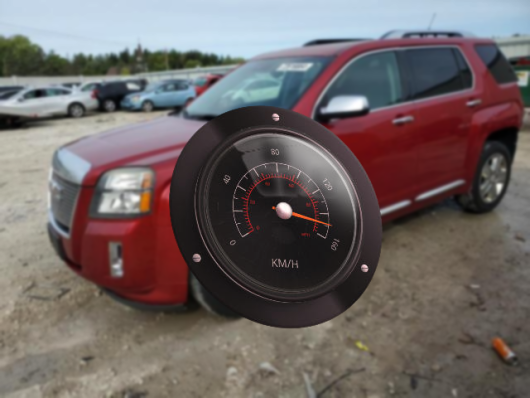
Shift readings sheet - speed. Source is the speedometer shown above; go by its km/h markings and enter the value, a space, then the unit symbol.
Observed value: 150 km/h
